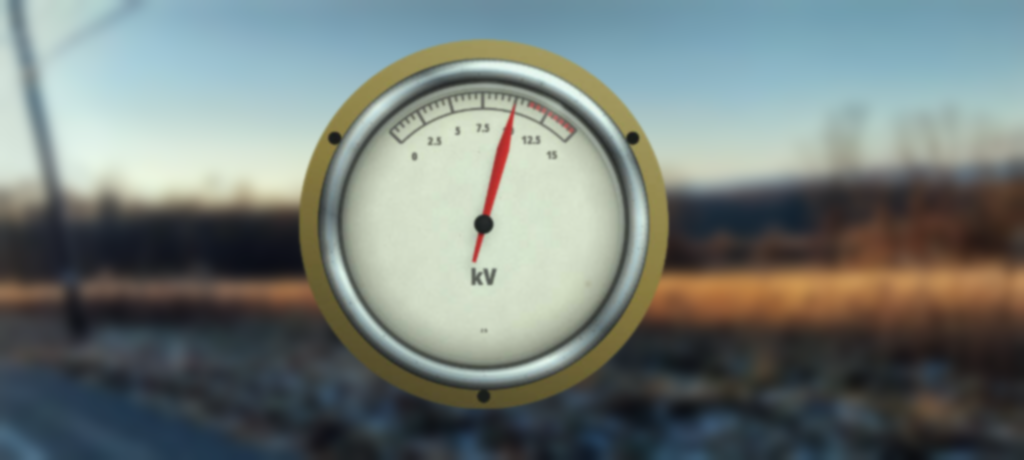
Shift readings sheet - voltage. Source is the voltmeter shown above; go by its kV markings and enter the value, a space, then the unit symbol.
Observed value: 10 kV
